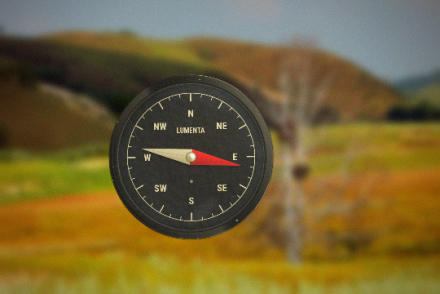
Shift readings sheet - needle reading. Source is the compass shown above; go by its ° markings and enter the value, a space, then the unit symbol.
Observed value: 100 °
